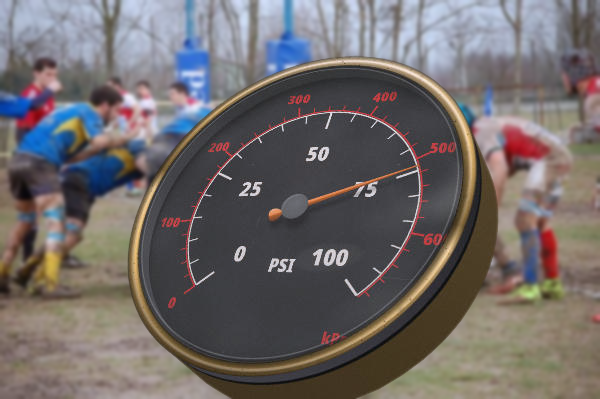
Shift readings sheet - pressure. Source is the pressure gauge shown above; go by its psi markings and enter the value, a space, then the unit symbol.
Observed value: 75 psi
